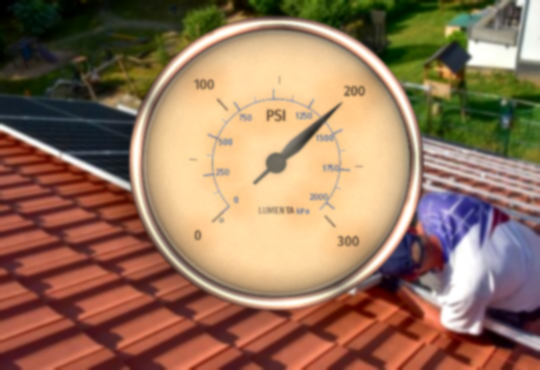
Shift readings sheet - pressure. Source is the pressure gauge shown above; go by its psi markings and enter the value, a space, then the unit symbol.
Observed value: 200 psi
